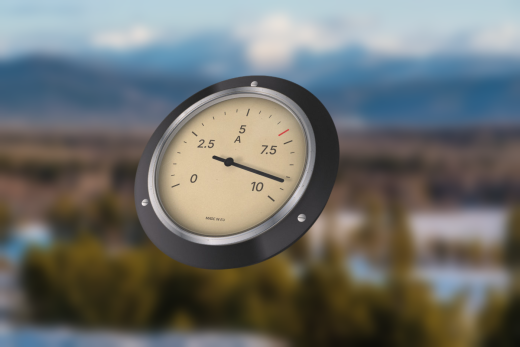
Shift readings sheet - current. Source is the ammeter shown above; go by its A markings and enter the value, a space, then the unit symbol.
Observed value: 9.25 A
